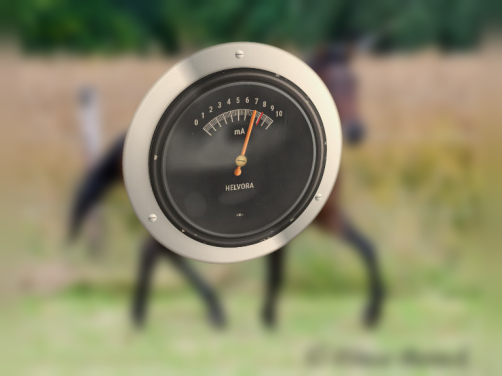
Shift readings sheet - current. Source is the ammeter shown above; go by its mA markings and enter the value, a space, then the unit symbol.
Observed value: 7 mA
